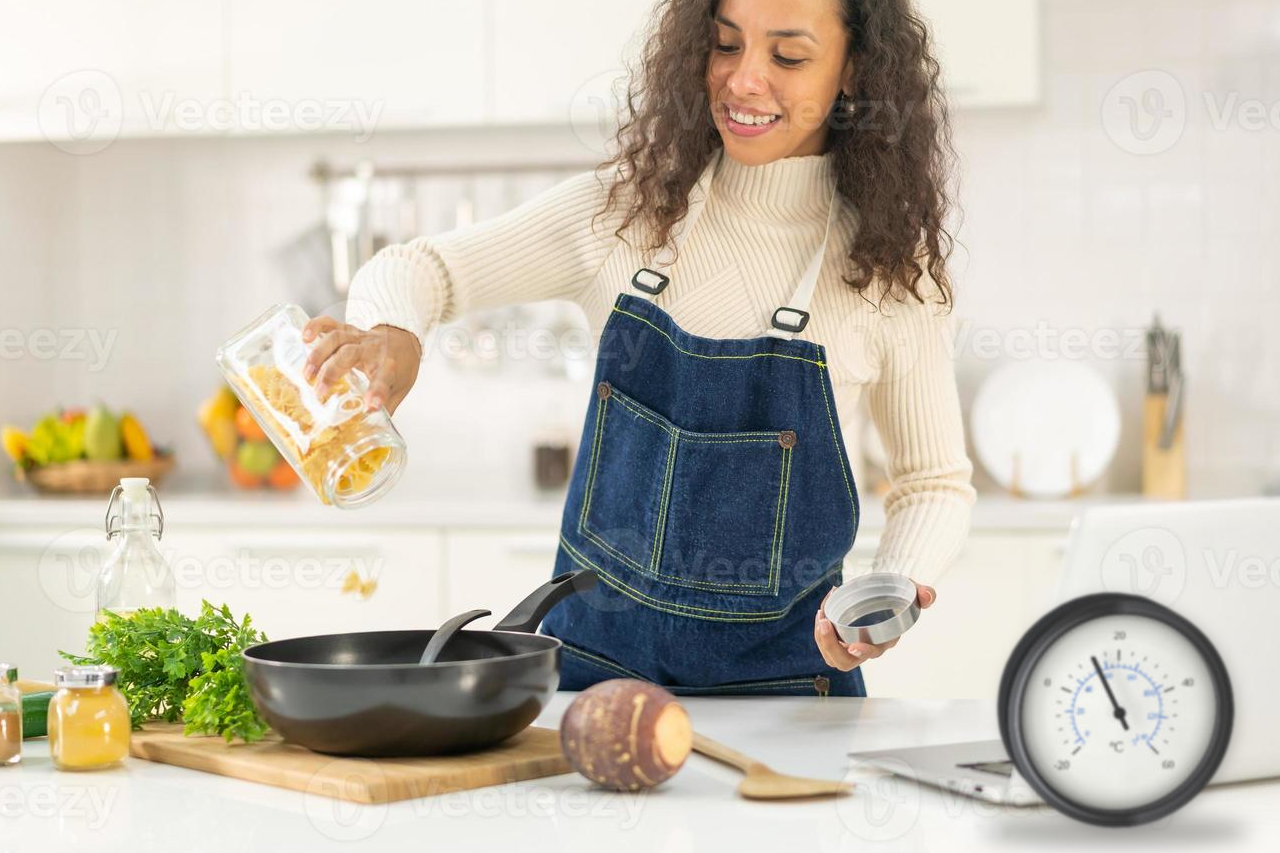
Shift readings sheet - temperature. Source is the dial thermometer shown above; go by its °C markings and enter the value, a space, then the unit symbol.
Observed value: 12 °C
